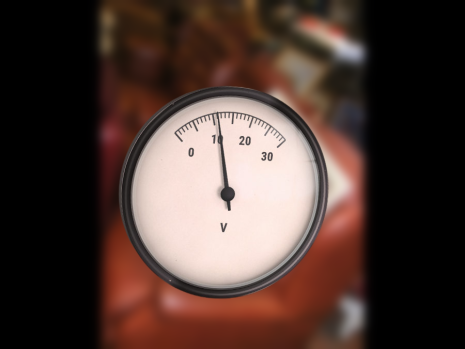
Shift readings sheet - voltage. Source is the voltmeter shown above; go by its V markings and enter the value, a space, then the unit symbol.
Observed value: 11 V
